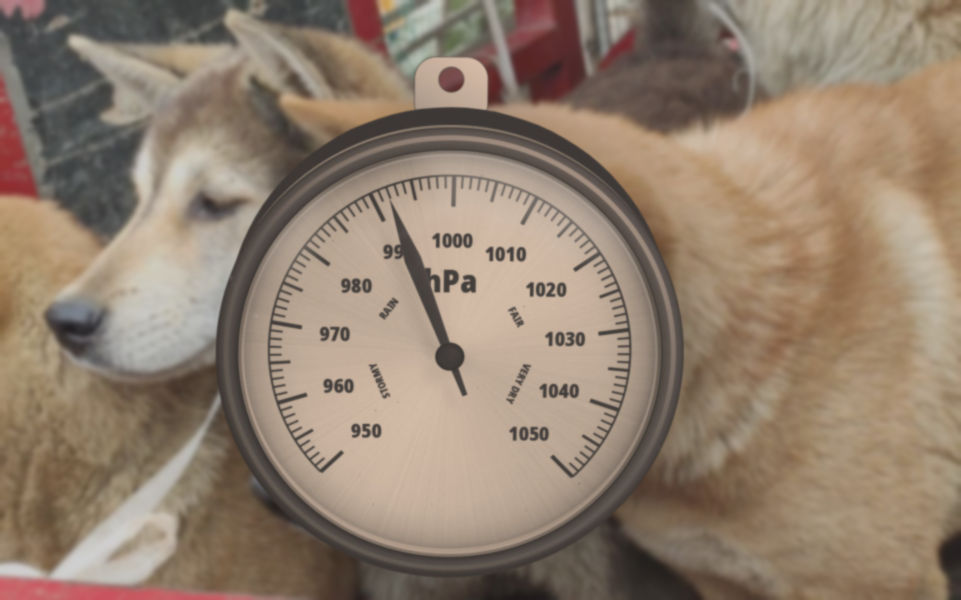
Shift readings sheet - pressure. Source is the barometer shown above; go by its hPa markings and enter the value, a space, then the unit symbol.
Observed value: 992 hPa
